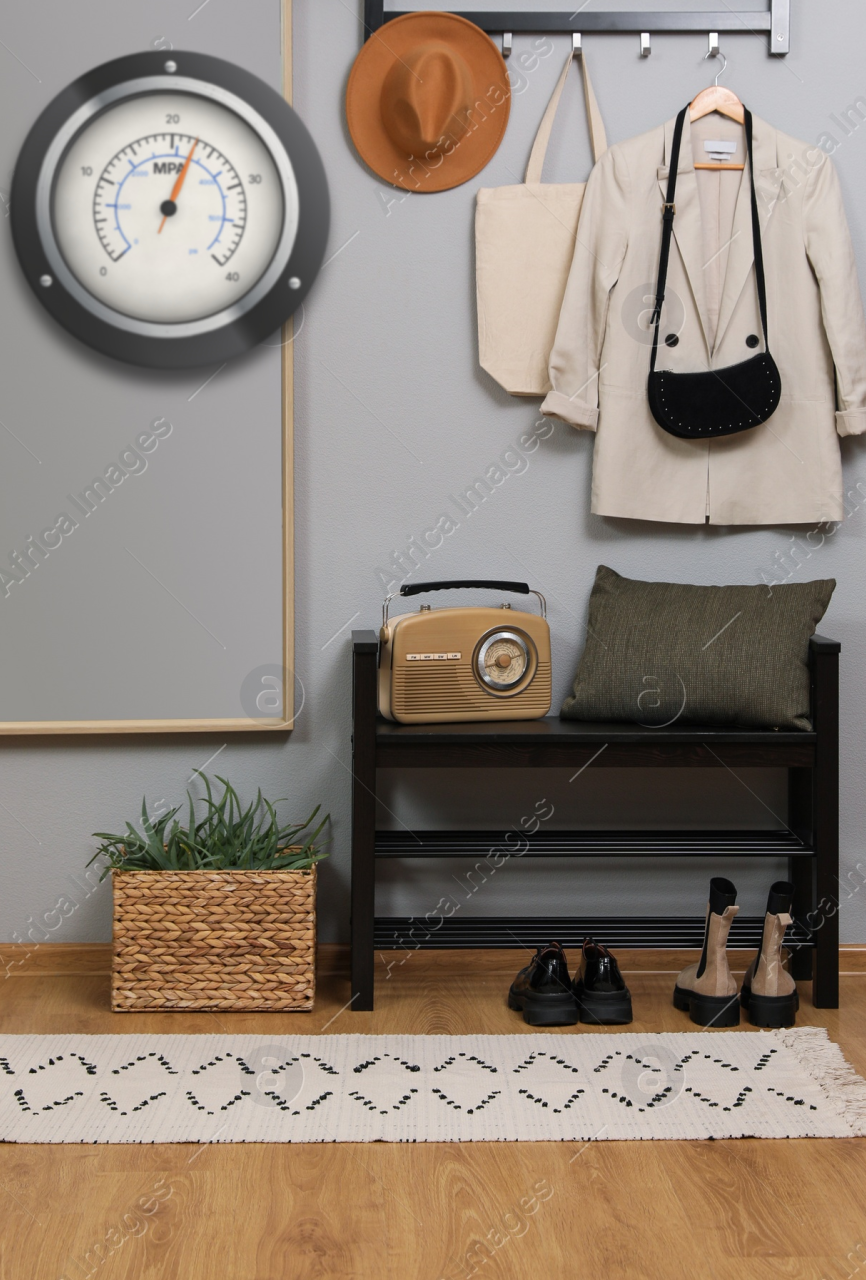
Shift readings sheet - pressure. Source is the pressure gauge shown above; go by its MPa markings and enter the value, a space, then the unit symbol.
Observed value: 23 MPa
